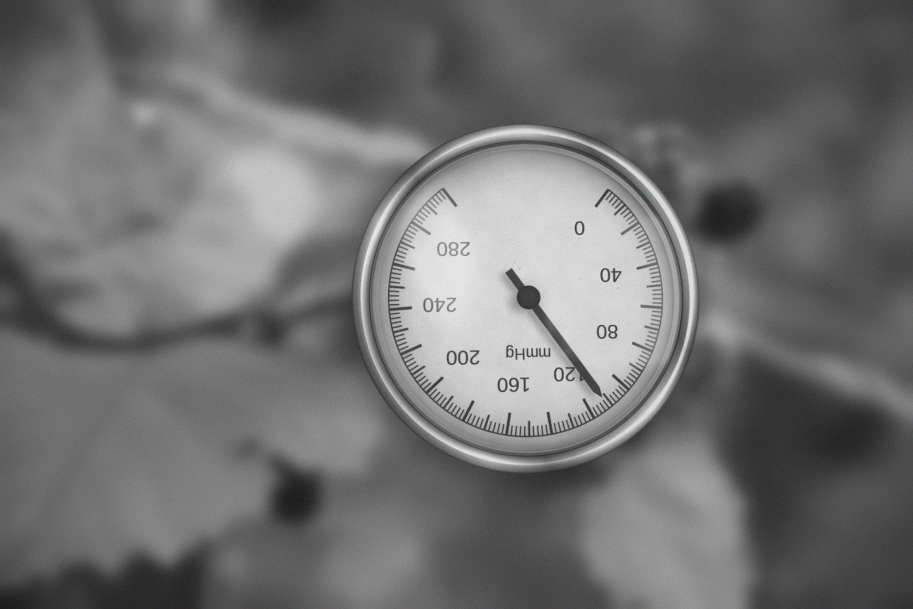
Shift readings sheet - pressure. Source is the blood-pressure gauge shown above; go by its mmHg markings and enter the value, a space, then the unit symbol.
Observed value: 112 mmHg
